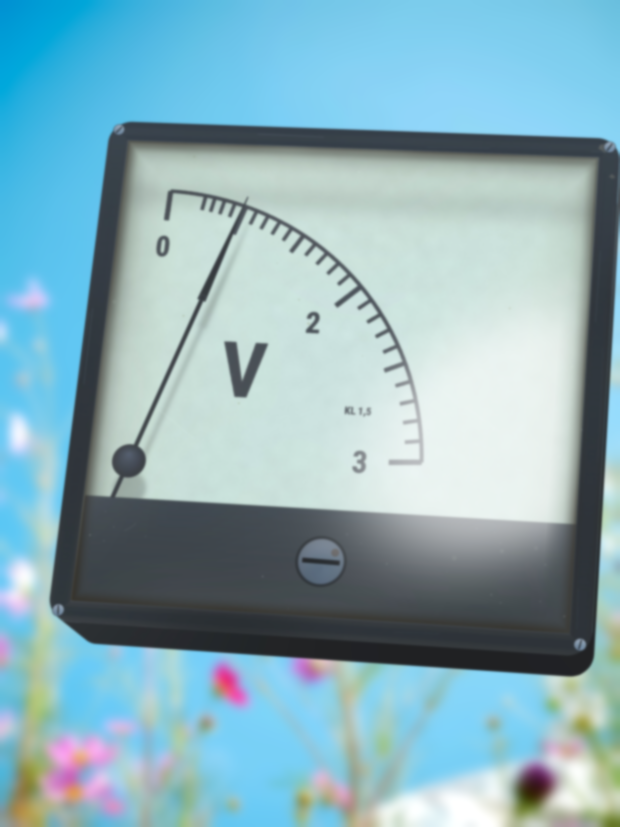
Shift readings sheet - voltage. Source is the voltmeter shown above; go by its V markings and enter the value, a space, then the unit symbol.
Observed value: 1 V
